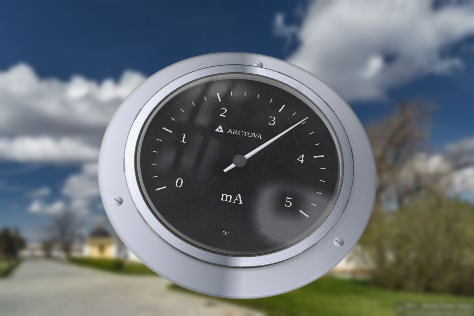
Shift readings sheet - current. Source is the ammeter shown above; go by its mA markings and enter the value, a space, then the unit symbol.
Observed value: 3.4 mA
